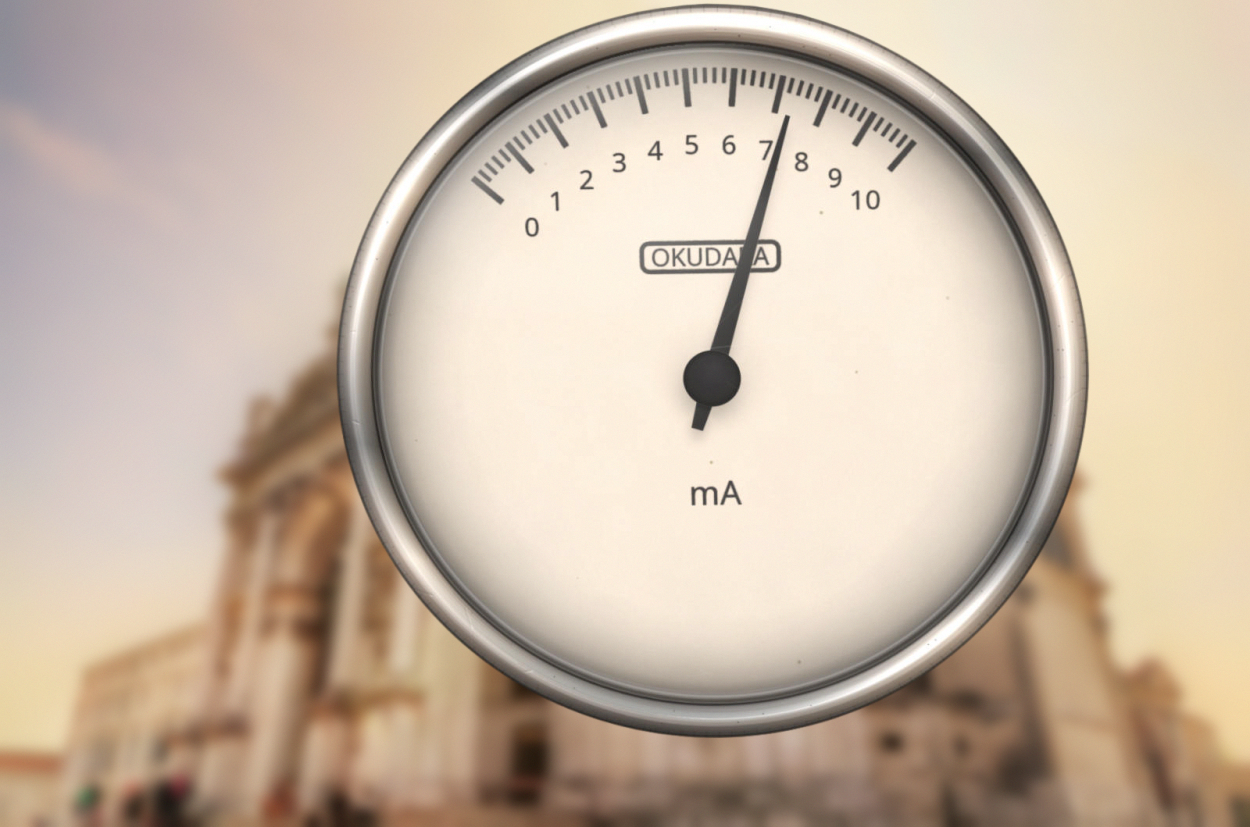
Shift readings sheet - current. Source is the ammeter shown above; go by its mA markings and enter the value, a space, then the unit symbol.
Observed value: 7.3 mA
